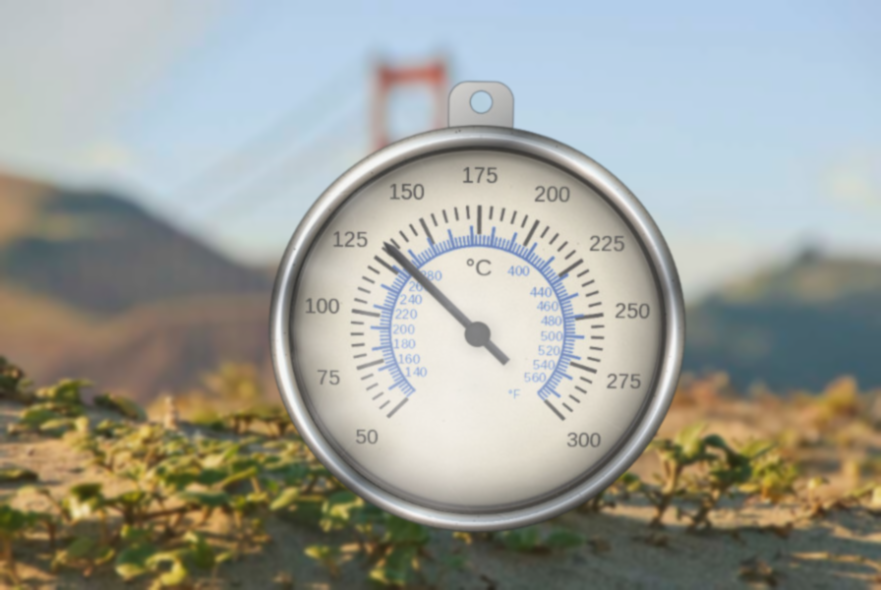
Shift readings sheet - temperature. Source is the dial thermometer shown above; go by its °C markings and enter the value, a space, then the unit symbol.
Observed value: 132.5 °C
